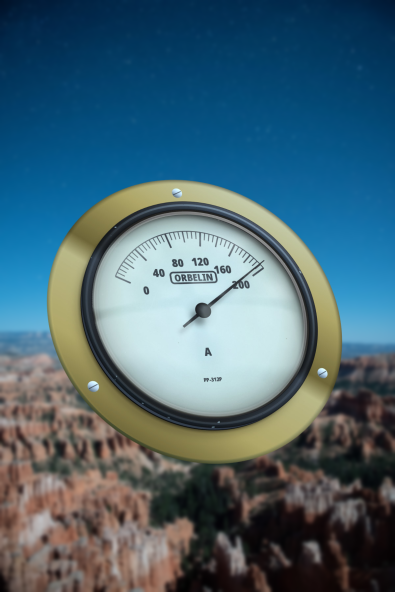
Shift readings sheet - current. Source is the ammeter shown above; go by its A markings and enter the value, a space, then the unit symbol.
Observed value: 195 A
